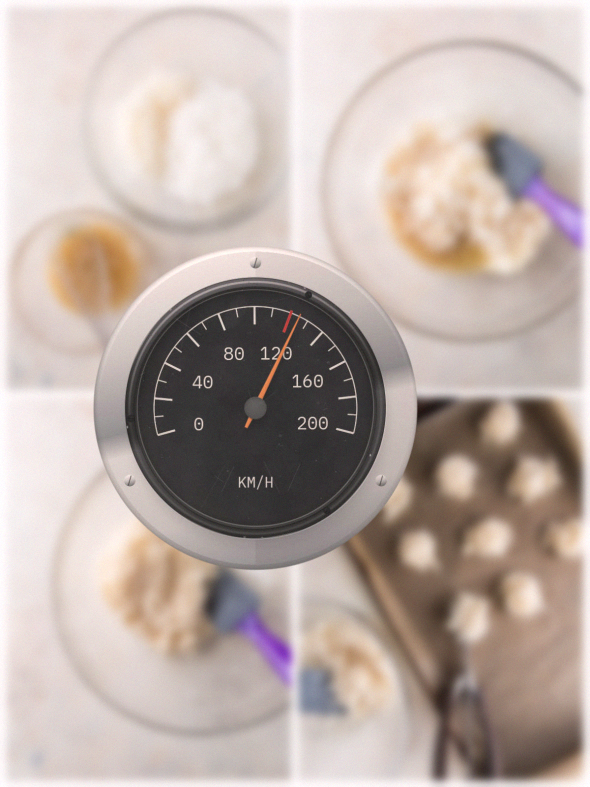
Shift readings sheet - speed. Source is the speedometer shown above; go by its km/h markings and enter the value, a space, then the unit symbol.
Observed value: 125 km/h
